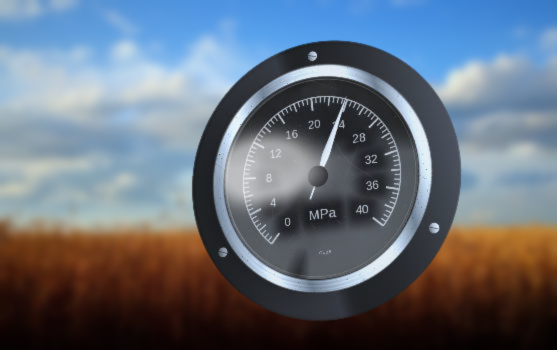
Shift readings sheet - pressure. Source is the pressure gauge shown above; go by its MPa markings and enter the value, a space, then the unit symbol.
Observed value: 24 MPa
